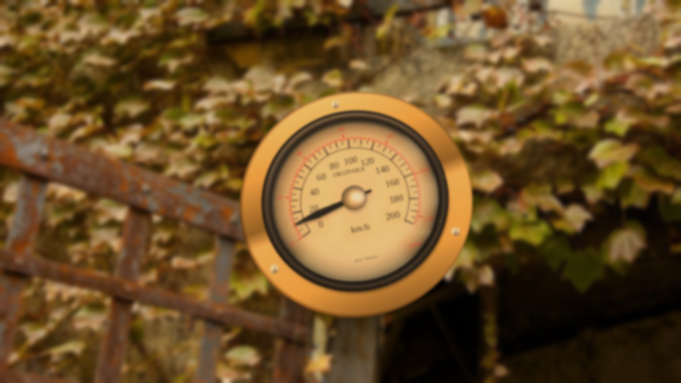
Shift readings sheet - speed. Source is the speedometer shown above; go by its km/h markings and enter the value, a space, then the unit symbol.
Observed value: 10 km/h
